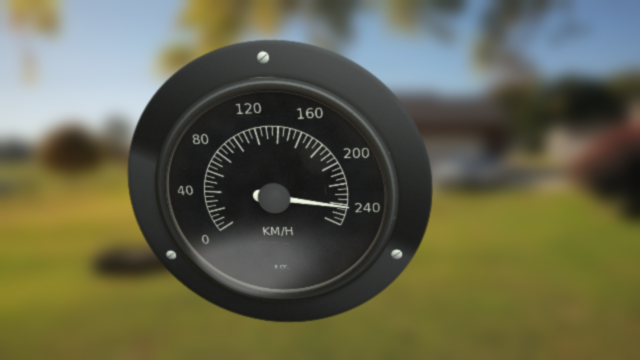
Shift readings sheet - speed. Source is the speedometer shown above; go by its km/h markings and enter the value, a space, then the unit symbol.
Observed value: 240 km/h
